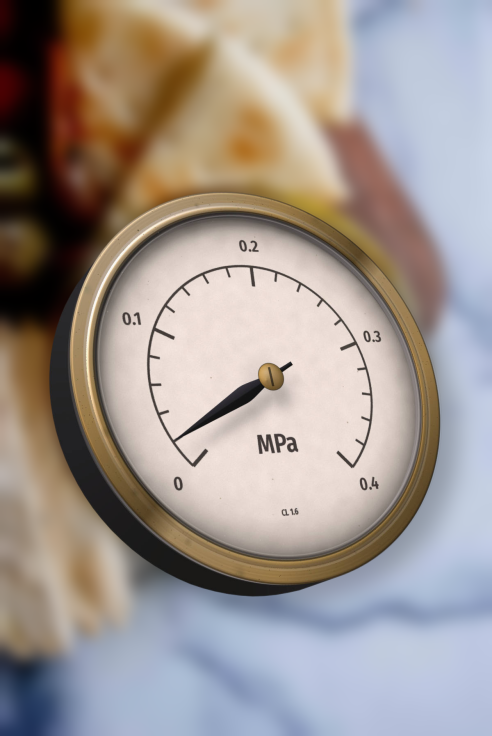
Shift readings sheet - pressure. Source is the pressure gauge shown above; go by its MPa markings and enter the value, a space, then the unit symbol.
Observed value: 0.02 MPa
